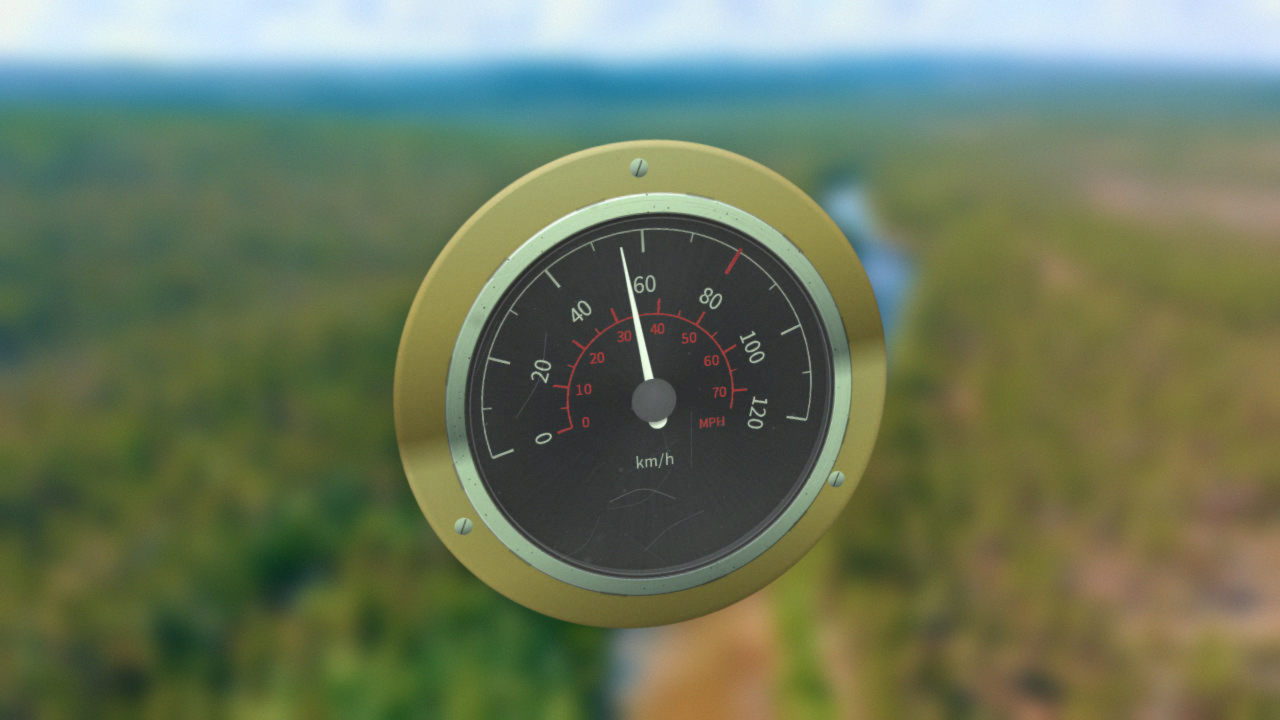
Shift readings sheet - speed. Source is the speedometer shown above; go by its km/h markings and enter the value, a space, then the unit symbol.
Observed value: 55 km/h
